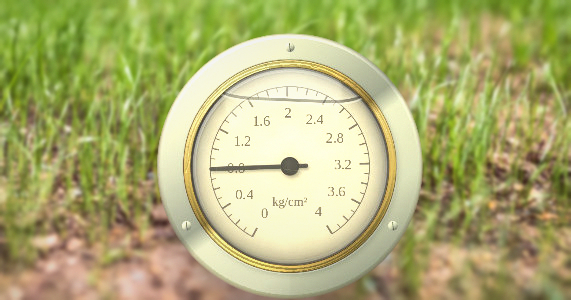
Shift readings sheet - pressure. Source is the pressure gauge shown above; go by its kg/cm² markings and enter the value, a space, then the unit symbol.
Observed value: 0.8 kg/cm²
